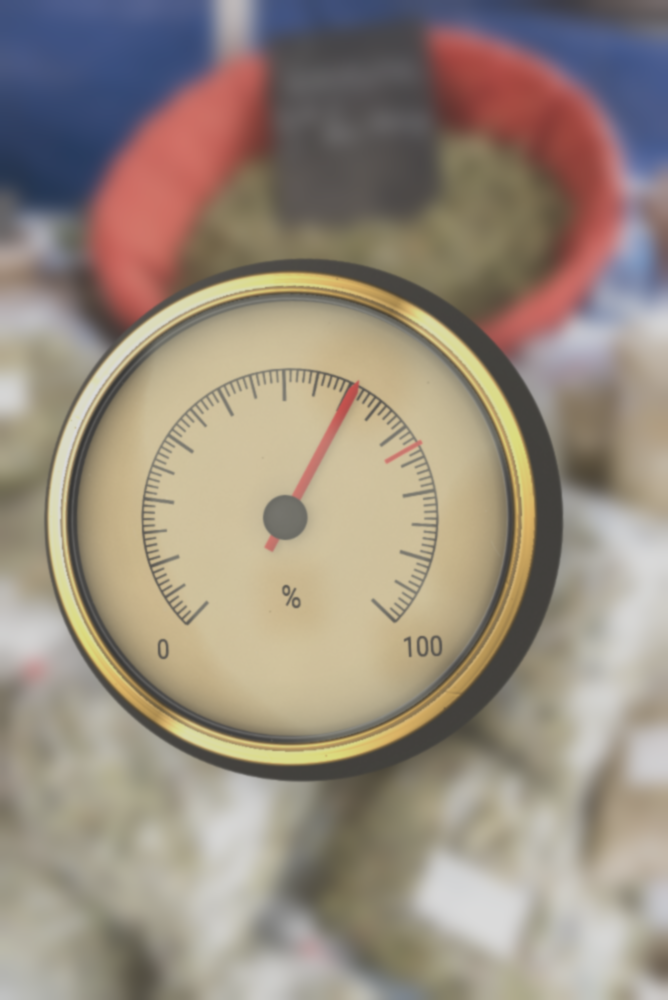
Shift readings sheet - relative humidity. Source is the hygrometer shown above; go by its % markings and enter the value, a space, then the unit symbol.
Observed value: 61 %
